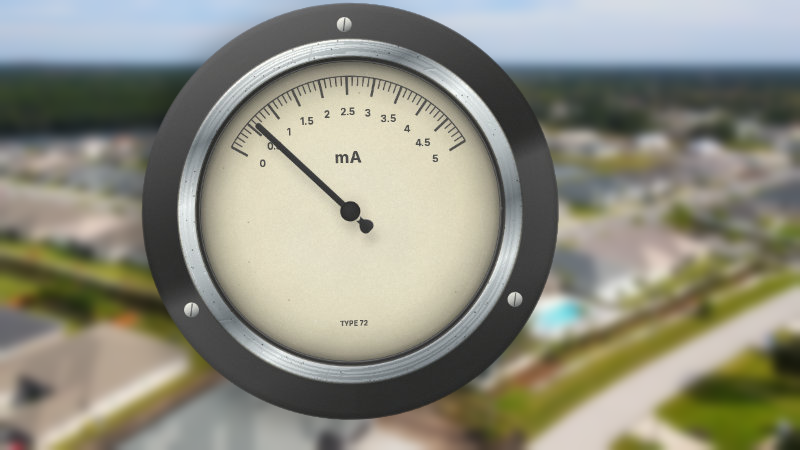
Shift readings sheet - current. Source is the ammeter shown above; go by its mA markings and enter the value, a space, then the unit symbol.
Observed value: 0.6 mA
